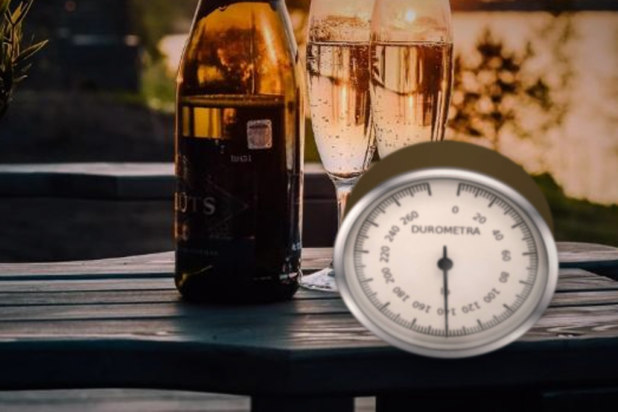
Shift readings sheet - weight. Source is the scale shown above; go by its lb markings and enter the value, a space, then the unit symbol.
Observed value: 140 lb
